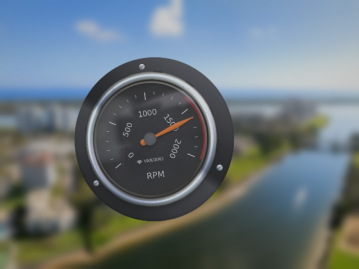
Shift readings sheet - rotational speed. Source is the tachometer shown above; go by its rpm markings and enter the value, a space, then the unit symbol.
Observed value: 1600 rpm
